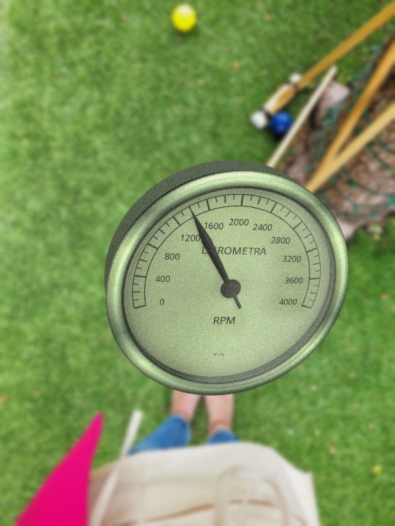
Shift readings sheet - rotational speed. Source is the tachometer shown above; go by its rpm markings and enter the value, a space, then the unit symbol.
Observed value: 1400 rpm
